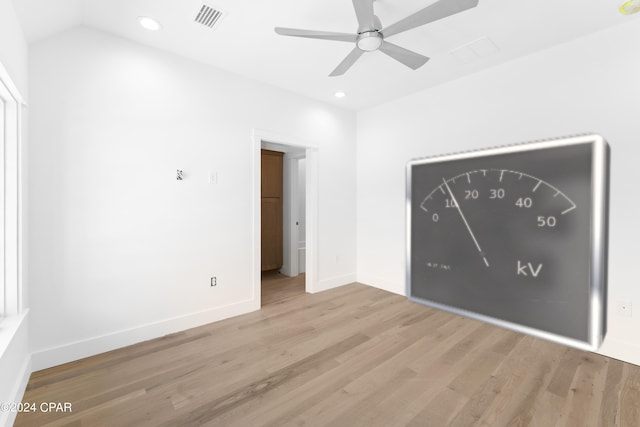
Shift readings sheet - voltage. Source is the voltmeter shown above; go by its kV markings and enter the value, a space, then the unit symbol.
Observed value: 12.5 kV
